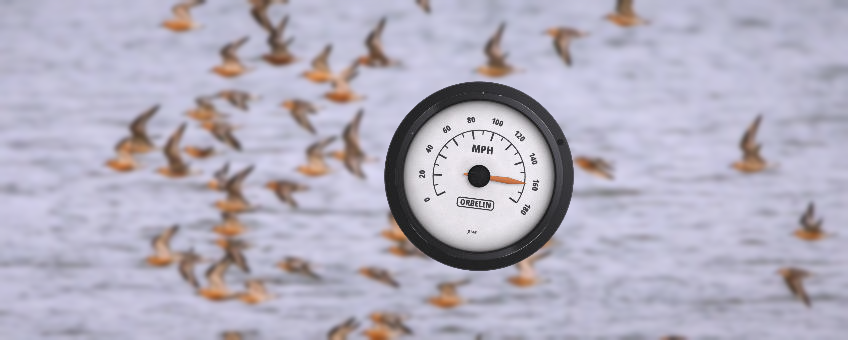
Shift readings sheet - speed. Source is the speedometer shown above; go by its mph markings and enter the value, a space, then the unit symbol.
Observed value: 160 mph
